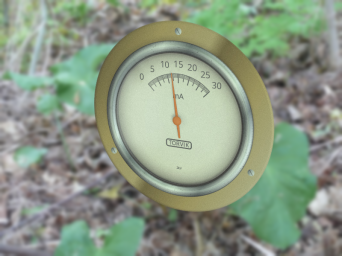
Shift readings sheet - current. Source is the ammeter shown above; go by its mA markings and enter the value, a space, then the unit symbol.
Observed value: 12.5 mA
